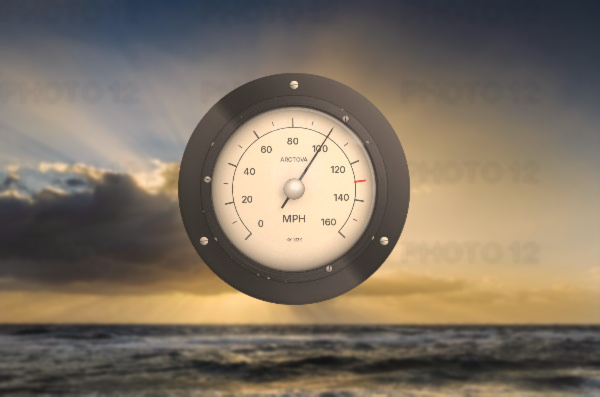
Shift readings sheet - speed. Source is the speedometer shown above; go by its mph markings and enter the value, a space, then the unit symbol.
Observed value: 100 mph
